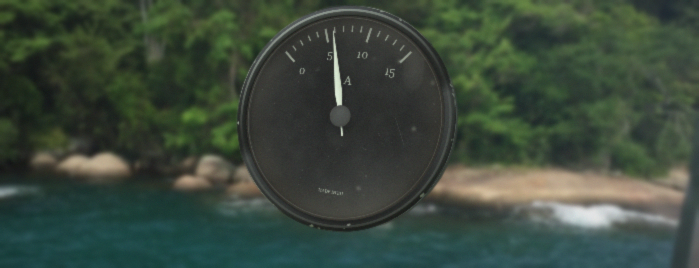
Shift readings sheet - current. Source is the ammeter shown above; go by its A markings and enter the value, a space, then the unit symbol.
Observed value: 6 A
